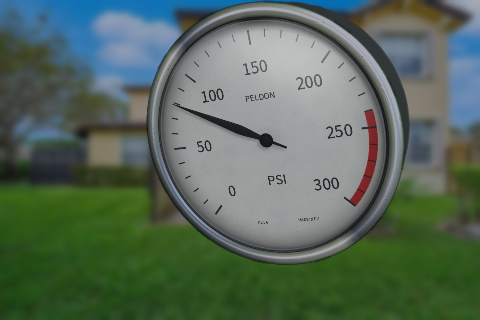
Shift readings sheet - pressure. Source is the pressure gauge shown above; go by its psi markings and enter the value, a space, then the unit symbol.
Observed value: 80 psi
